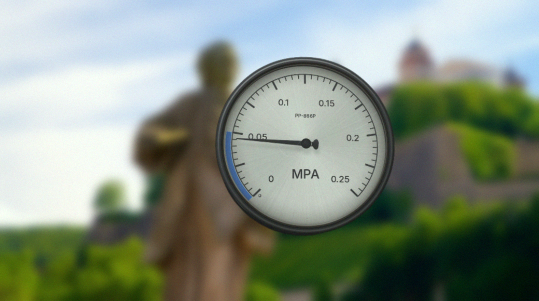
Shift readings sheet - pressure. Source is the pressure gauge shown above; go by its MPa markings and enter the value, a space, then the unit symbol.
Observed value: 0.045 MPa
